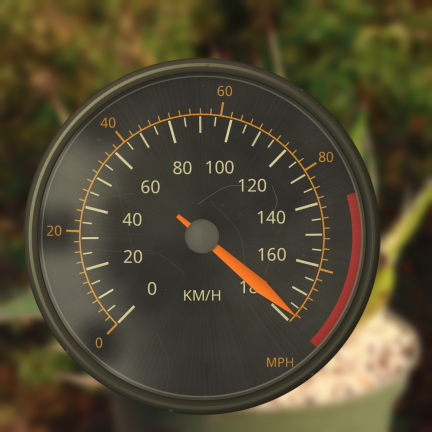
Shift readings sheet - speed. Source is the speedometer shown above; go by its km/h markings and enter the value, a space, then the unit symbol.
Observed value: 177.5 km/h
